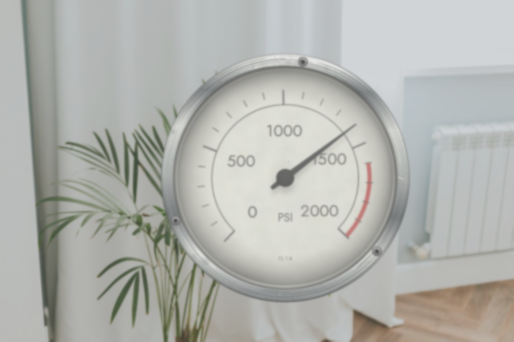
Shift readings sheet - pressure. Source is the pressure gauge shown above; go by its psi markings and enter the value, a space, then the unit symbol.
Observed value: 1400 psi
